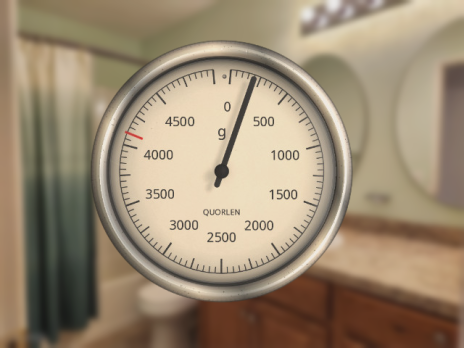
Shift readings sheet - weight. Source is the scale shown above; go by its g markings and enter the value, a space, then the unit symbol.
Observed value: 200 g
